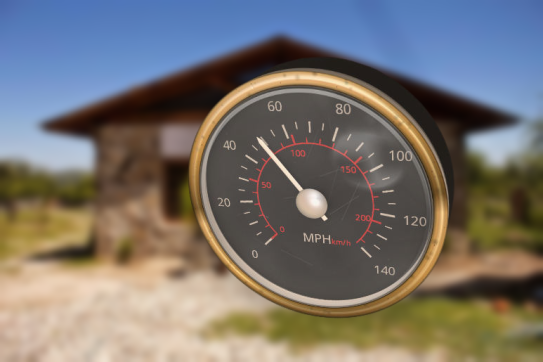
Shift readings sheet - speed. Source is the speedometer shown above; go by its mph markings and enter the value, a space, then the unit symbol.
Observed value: 50 mph
